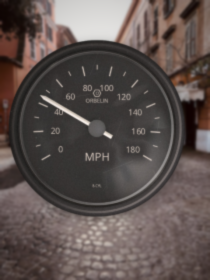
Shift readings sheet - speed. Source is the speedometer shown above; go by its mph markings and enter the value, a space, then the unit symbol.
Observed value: 45 mph
